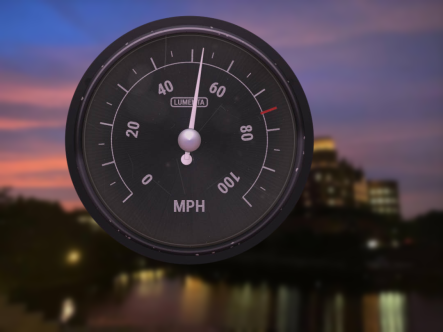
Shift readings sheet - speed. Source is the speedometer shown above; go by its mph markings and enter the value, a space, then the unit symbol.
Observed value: 52.5 mph
